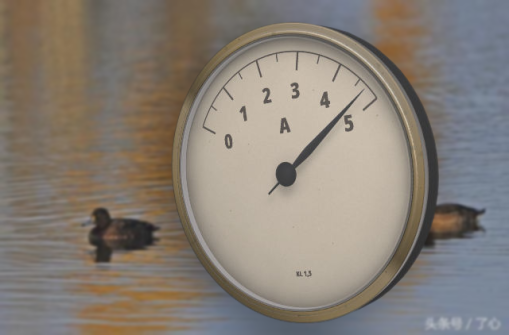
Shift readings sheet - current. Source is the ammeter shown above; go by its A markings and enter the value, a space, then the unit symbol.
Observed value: 4.75 A
